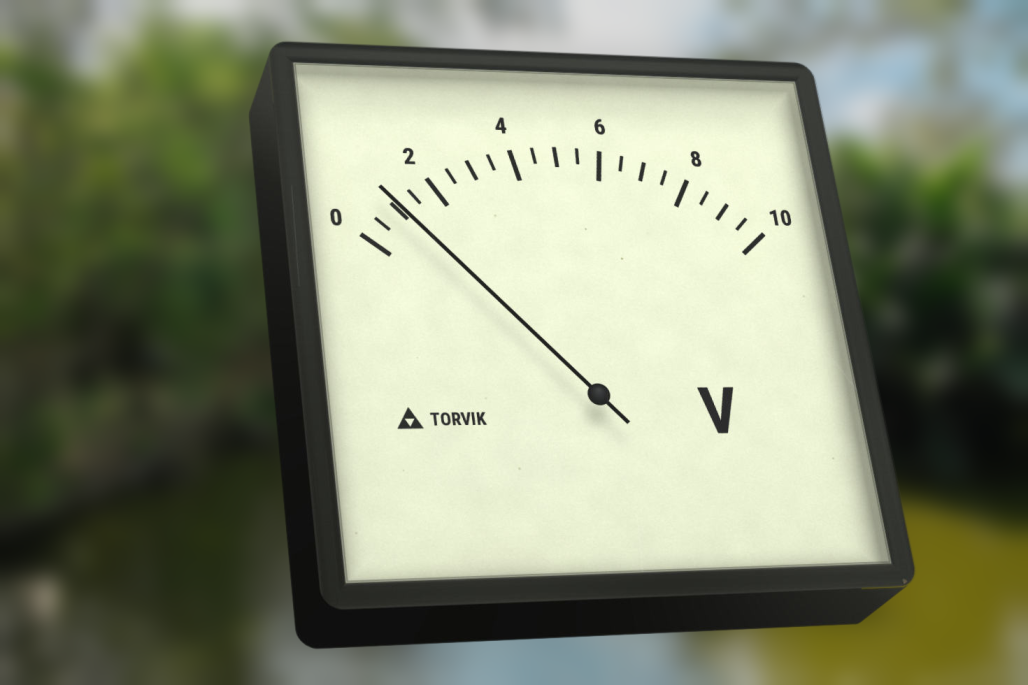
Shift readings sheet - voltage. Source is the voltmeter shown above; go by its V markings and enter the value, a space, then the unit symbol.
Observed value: 1 V
